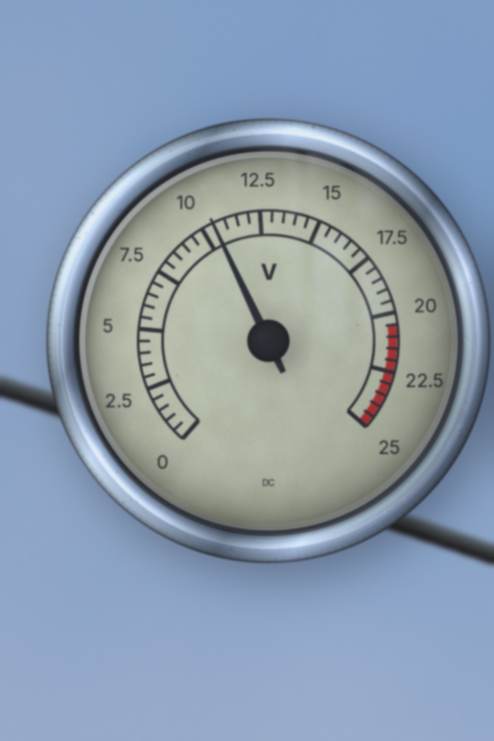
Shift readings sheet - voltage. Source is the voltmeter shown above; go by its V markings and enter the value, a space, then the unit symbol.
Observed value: 10.5 V
